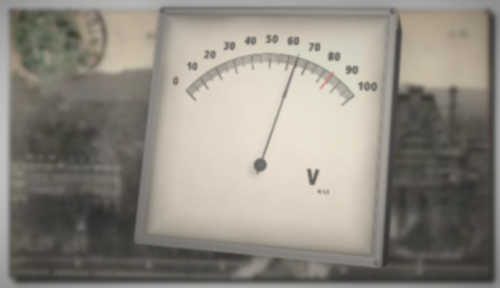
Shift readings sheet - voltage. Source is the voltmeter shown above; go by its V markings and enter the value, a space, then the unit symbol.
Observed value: 65 V
